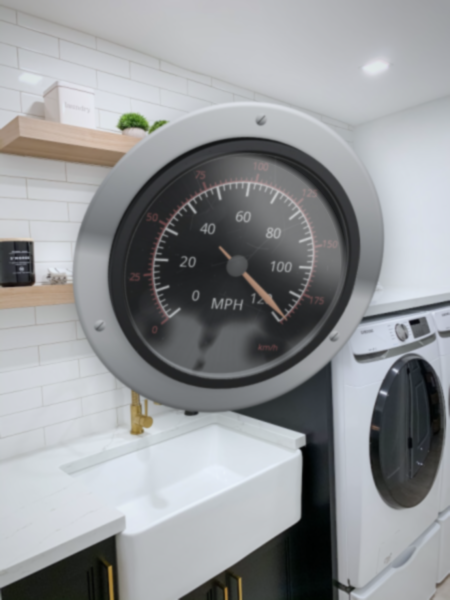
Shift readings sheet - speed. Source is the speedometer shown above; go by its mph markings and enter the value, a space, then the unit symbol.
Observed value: 118 mph
